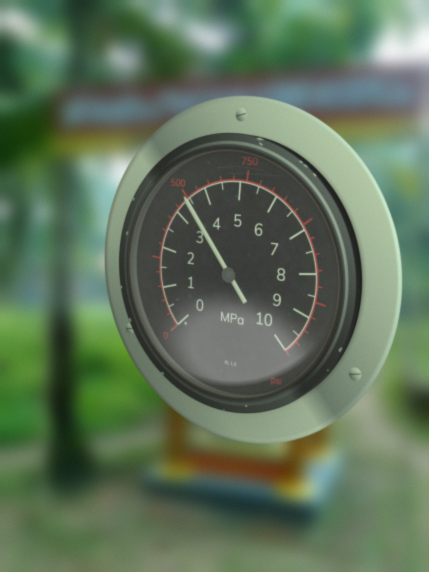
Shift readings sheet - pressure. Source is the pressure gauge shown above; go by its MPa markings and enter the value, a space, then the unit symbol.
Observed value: 3.5 MPa
